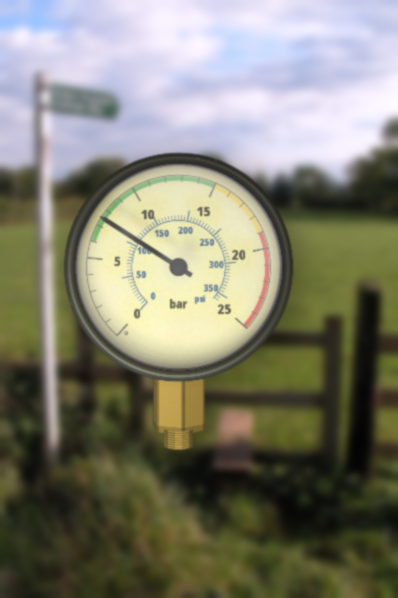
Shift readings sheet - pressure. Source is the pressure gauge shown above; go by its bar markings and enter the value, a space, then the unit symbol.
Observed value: 7.5 bar
